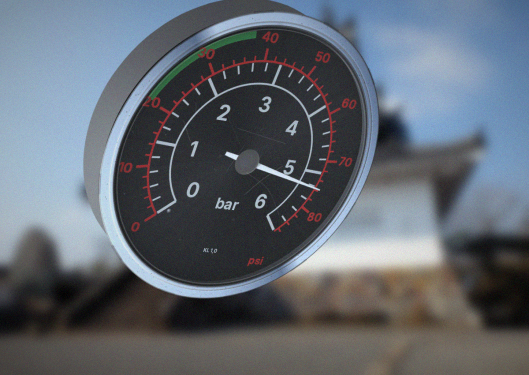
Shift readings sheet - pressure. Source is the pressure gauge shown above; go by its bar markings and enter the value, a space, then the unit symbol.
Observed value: 5.2 bar
